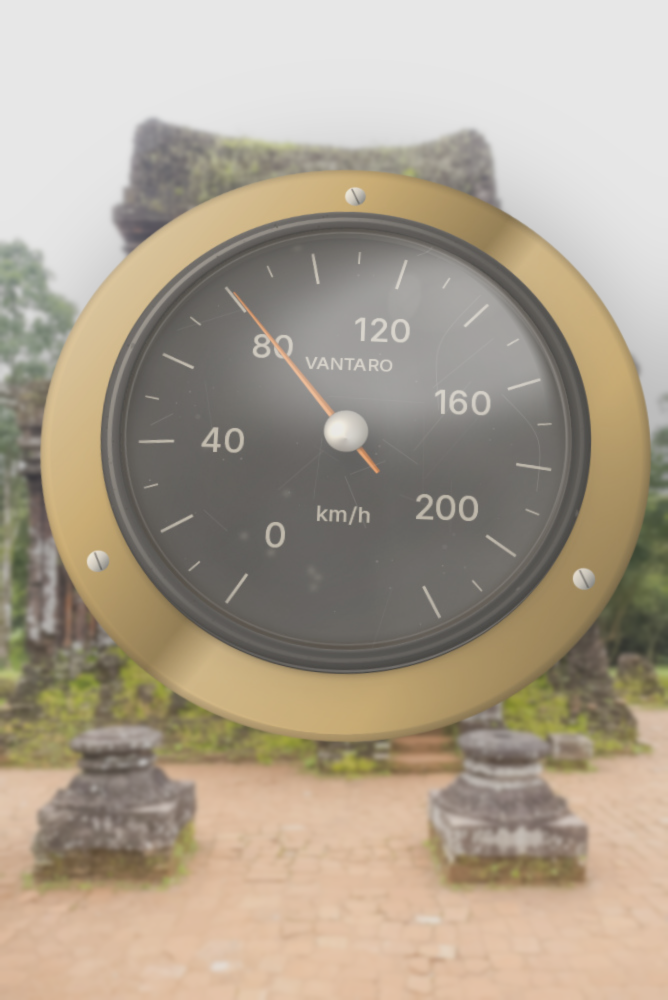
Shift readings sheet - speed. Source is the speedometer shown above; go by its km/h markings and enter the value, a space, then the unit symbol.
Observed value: 80 km/h
